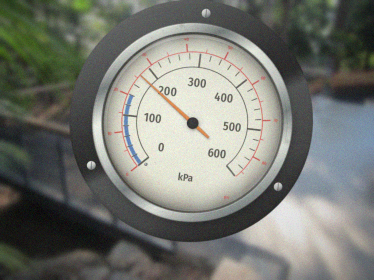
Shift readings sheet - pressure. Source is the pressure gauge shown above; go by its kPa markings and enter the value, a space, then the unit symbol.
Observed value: 180 kPa
